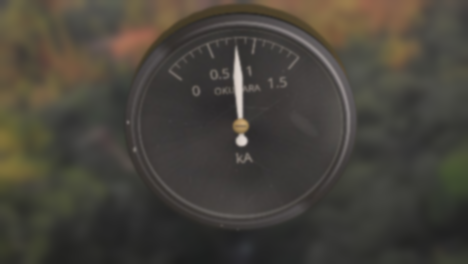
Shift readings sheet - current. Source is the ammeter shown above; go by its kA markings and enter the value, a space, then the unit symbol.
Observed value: 0.8 kA
